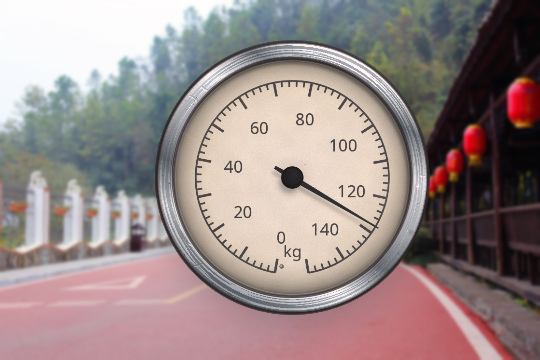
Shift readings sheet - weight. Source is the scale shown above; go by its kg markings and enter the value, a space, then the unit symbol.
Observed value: 128 kg
